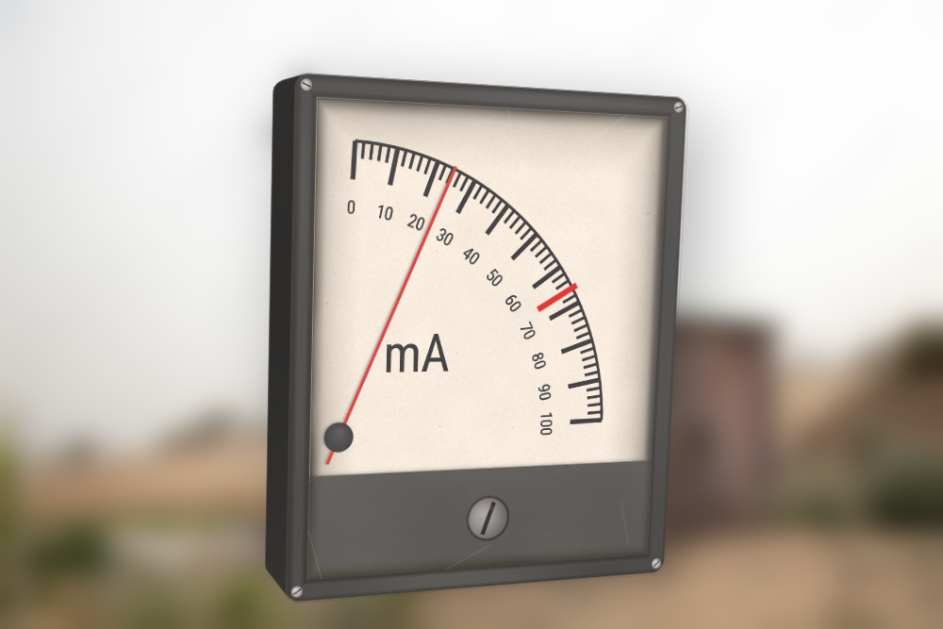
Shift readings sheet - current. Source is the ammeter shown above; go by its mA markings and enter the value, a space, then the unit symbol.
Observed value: 24 mA
